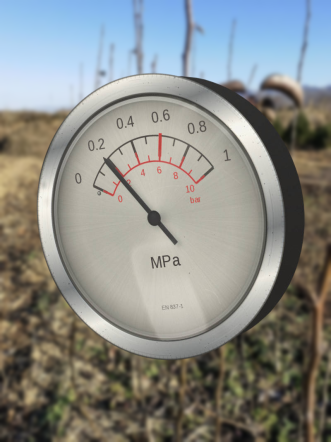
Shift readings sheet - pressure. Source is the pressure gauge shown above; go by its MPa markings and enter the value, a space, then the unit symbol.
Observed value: 0.2 MPa
